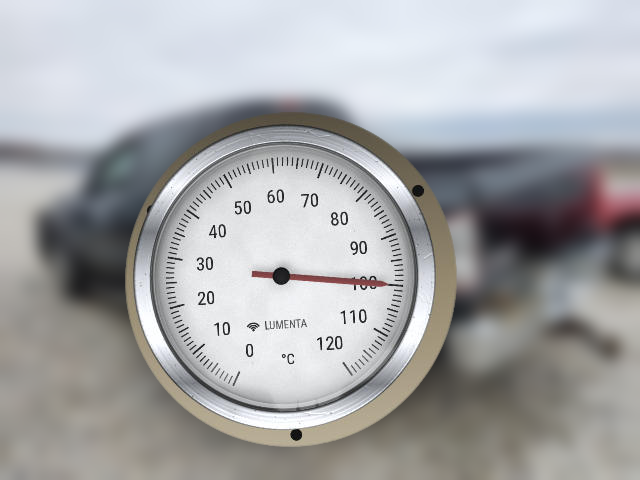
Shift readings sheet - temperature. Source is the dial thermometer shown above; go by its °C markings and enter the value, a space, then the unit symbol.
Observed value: 100 °C
